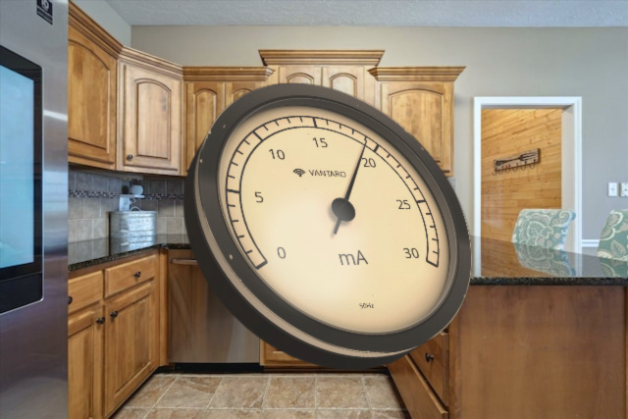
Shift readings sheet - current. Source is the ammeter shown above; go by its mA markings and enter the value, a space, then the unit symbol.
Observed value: 19 mA
